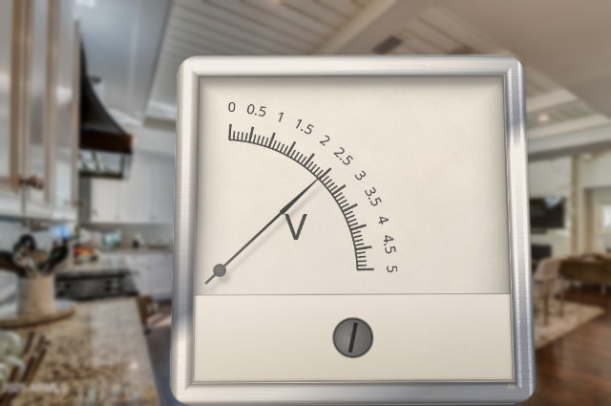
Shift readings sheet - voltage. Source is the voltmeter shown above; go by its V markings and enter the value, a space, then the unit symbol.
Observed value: 2.5 V
